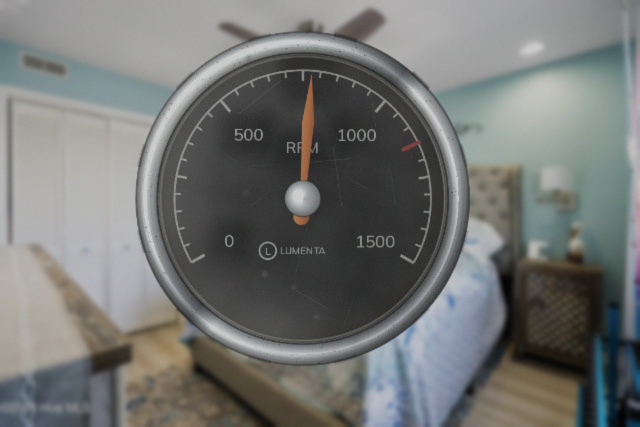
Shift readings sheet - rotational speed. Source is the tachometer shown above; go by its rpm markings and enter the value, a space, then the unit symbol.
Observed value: 775 rpm
